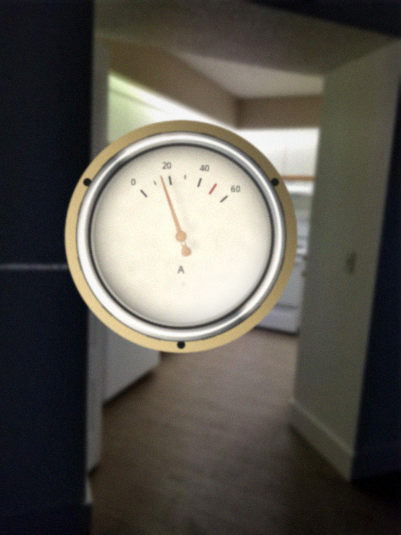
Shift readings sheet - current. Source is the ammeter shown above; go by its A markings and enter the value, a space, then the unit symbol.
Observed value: 15 A
